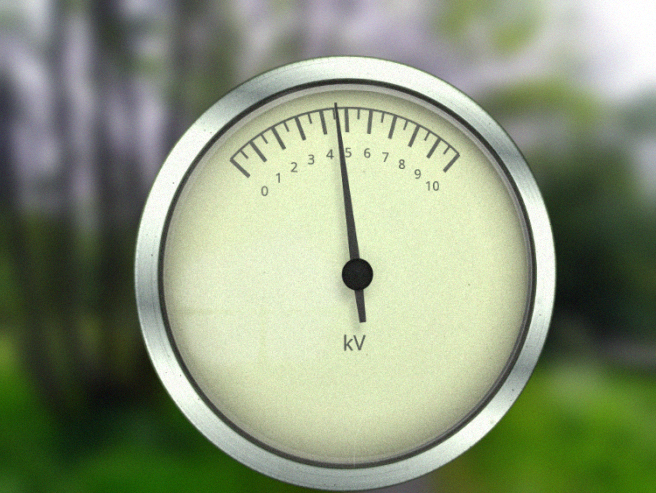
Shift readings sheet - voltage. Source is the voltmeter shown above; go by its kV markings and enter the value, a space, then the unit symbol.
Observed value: 4.5 kV
